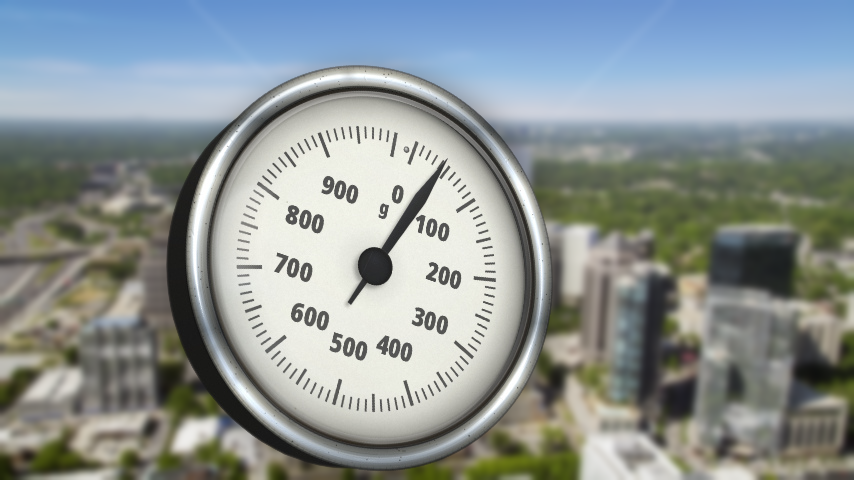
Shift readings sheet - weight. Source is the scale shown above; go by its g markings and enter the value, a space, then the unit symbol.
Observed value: 40 g
